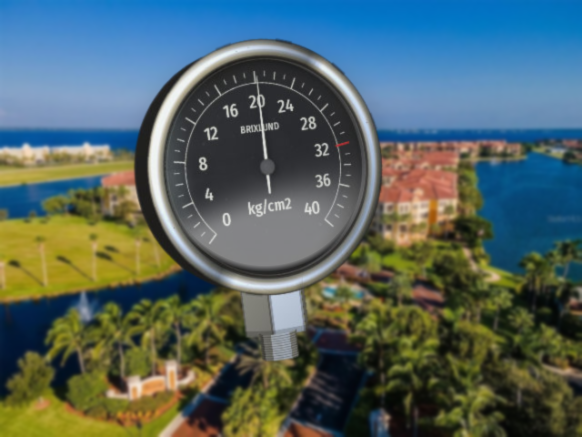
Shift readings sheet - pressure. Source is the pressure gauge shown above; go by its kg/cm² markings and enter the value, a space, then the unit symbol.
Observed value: 20 kg/cm²
